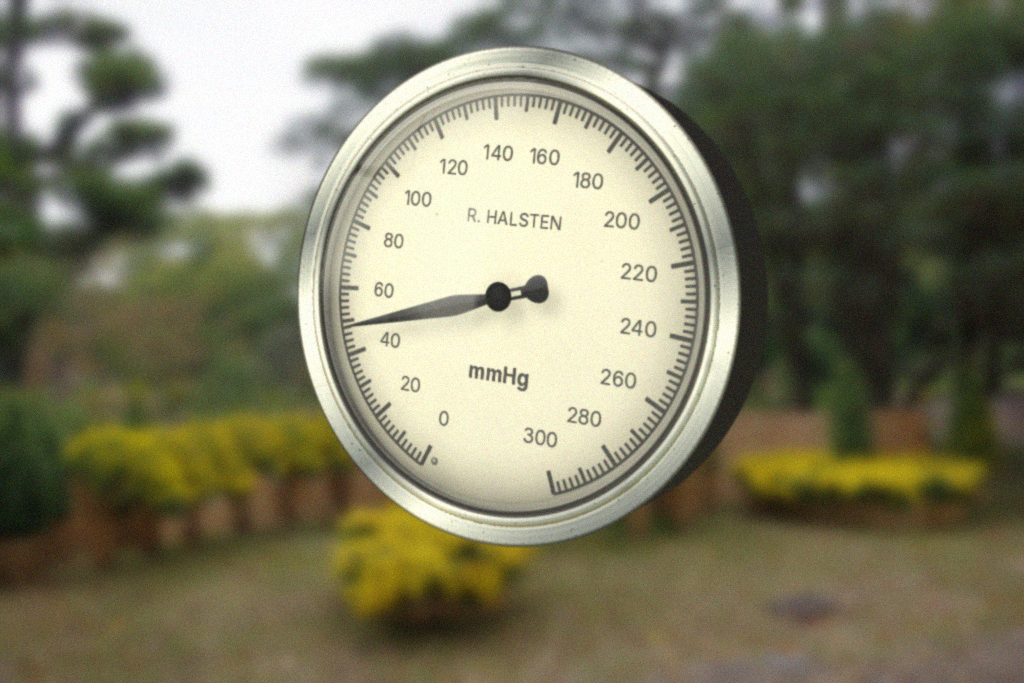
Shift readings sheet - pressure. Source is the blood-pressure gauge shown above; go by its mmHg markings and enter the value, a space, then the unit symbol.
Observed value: 48 mmHg
